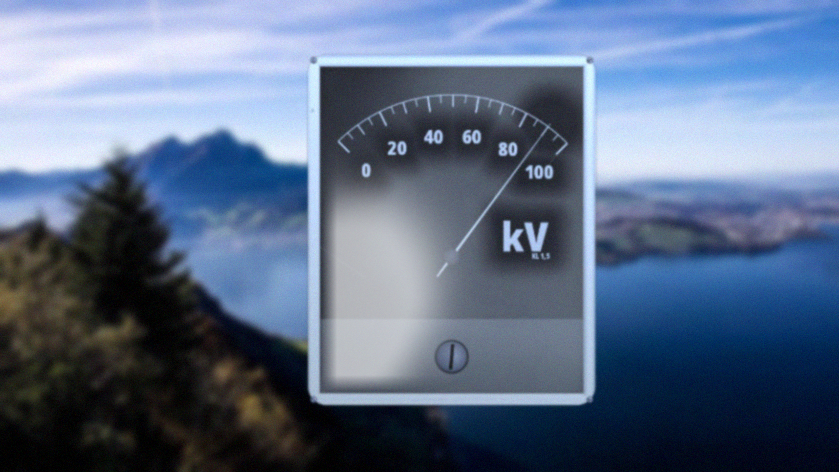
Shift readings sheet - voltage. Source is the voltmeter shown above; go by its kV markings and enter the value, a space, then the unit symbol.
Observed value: 90 kV
